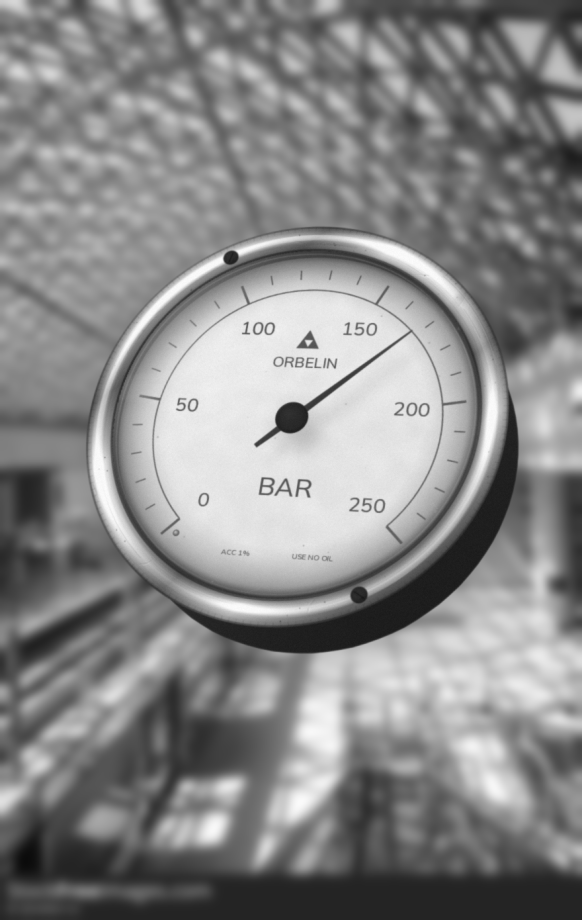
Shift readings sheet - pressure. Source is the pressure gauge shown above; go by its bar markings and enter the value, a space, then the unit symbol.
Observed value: 170 bar
